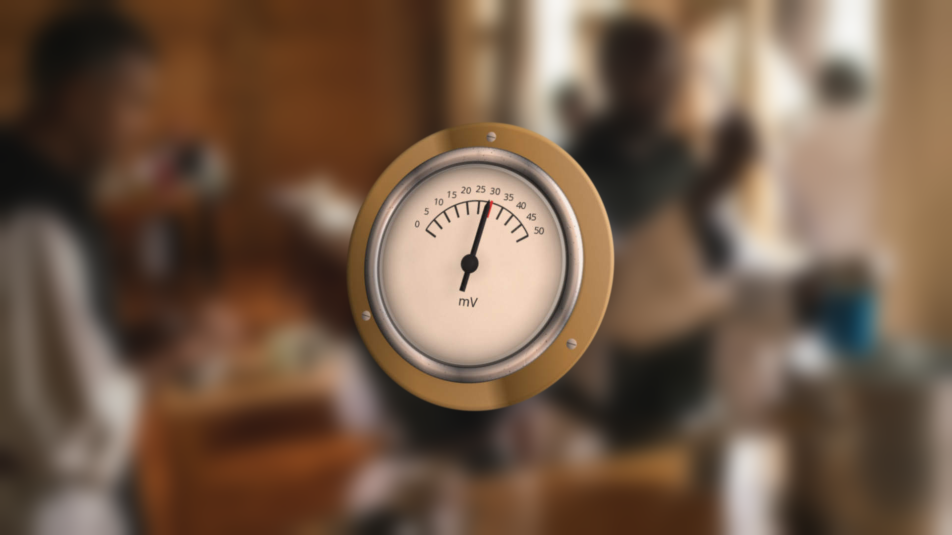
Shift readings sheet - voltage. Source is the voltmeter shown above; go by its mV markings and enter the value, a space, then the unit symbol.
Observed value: 30 mV
